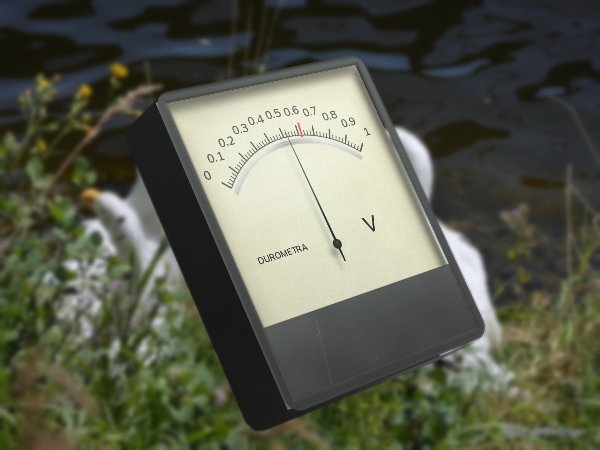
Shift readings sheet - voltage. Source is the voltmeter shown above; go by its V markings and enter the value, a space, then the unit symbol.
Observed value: 0.5 V
